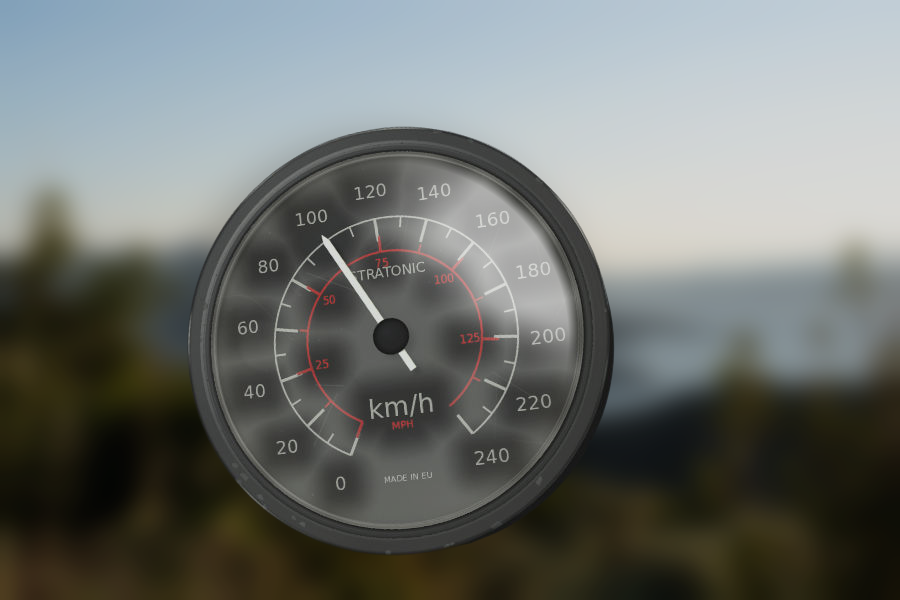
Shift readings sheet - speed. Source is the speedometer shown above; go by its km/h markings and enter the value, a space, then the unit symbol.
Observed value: 100 km/h
